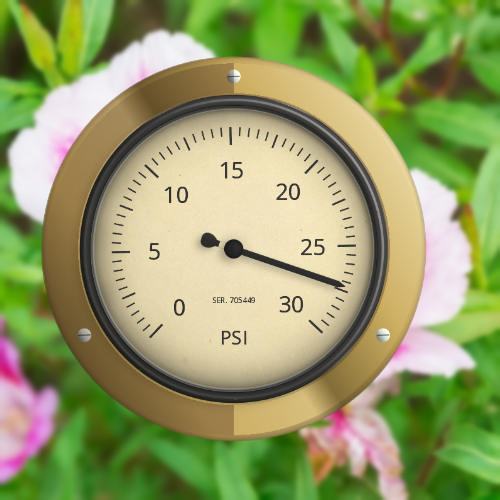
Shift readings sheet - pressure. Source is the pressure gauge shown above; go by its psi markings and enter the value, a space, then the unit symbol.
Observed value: 27.25 psi
